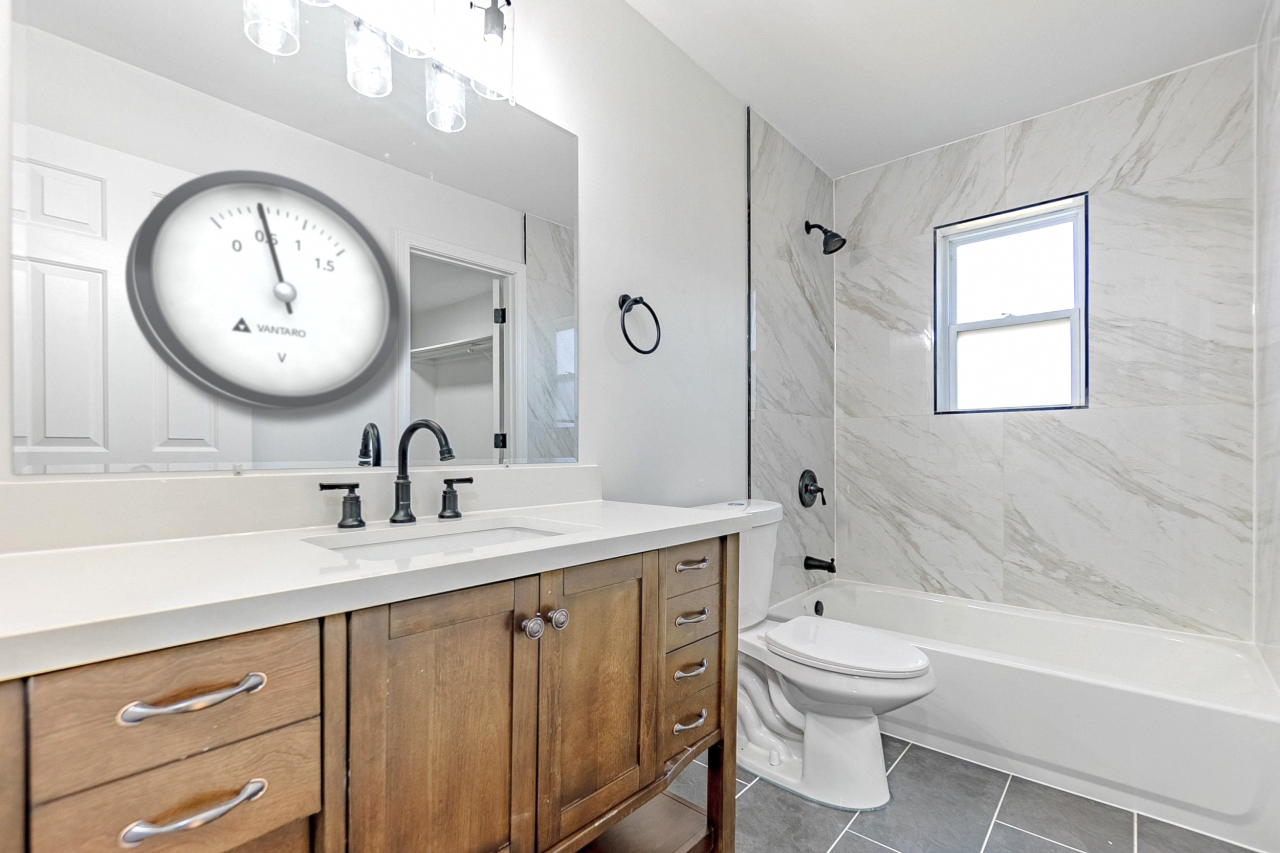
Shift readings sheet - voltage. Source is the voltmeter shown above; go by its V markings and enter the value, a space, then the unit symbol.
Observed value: 0.5 V
